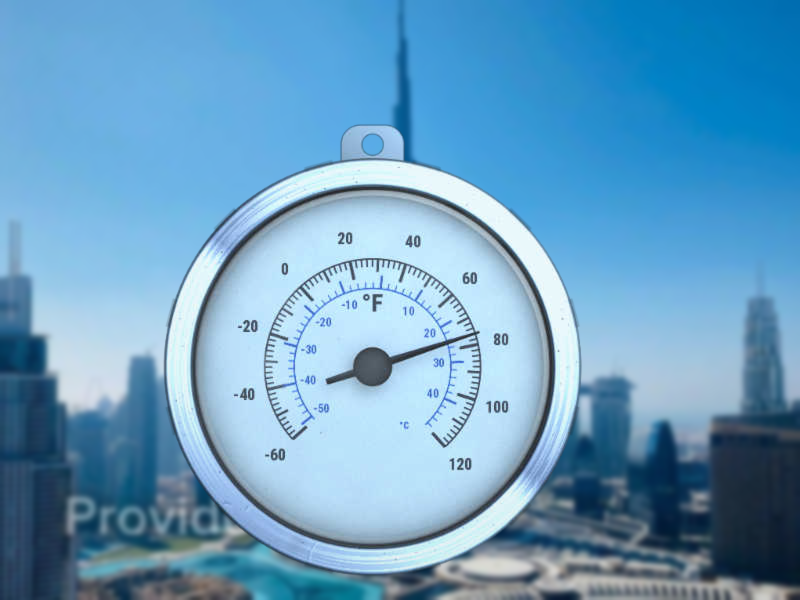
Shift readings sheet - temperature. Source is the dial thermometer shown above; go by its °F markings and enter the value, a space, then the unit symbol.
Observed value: 76 °F
